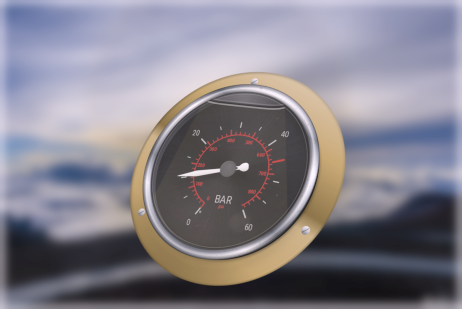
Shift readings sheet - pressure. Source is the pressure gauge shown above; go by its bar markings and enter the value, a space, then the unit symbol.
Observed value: 10 bar
